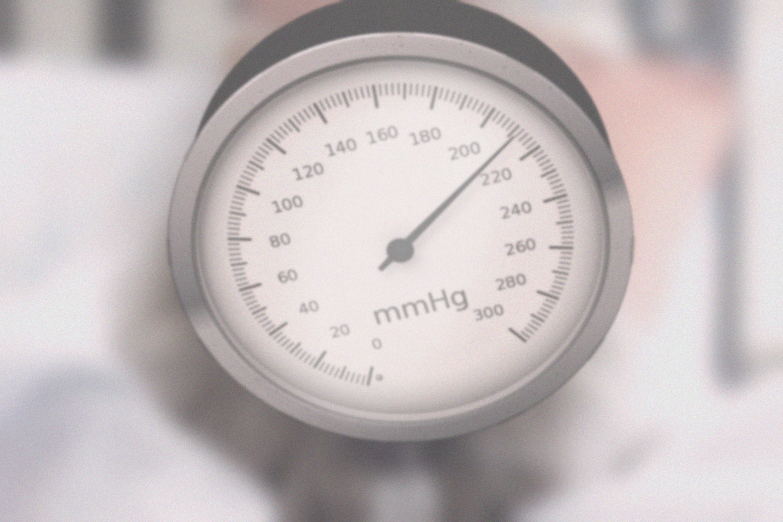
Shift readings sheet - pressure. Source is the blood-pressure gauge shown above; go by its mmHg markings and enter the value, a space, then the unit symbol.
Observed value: 210 mmHg
